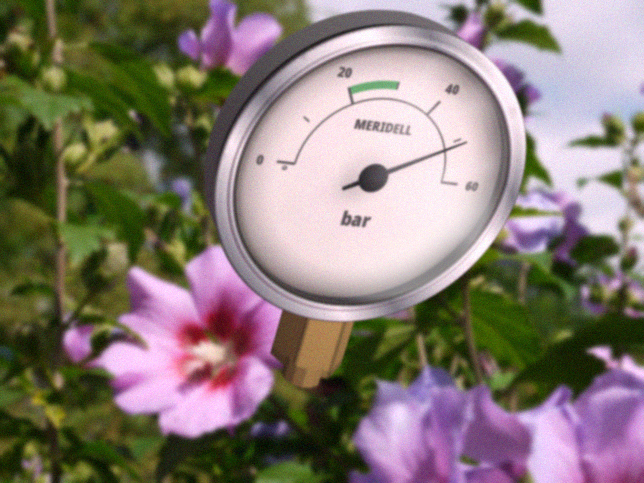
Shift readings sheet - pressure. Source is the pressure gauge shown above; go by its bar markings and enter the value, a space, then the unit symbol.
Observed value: 50 bar
